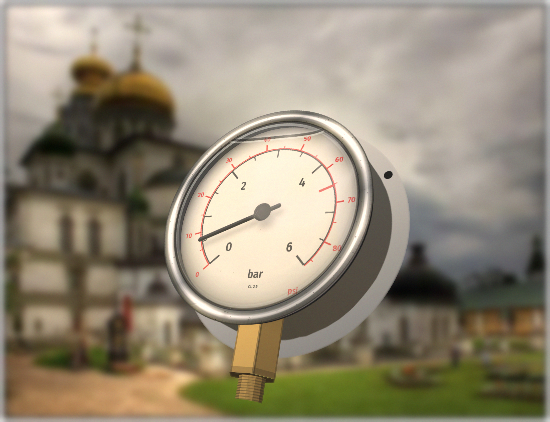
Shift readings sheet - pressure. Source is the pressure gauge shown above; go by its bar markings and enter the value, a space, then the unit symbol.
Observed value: 0.5 bar
